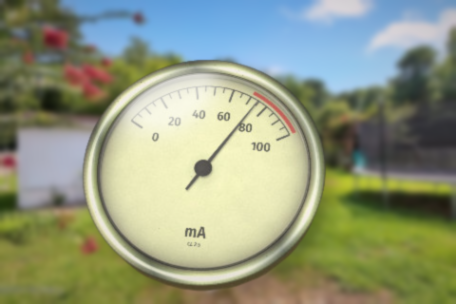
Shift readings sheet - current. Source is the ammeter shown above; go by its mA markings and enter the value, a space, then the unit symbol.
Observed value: 75 mA
